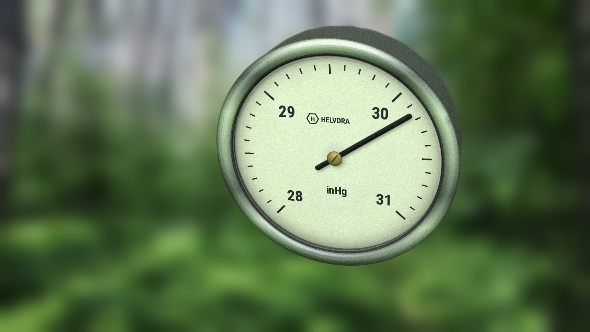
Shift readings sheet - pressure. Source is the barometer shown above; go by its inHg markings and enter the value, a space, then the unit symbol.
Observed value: 30.15 inHg
